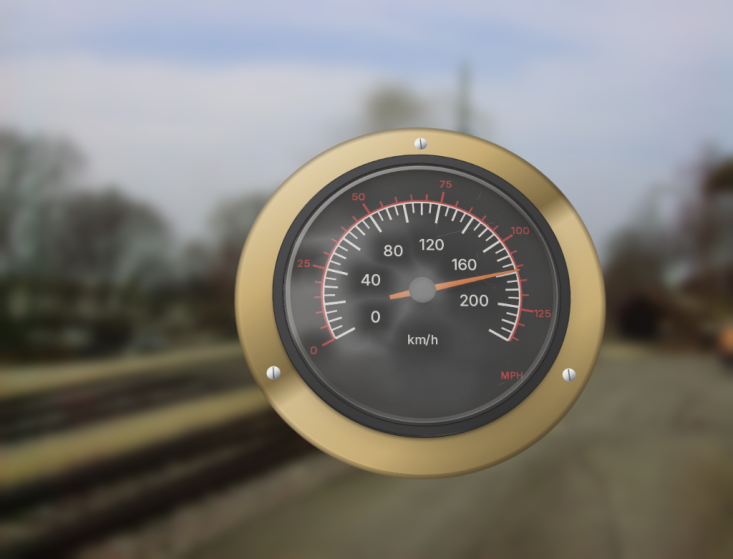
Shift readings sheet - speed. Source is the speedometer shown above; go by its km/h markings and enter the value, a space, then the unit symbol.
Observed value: 180 km/h
